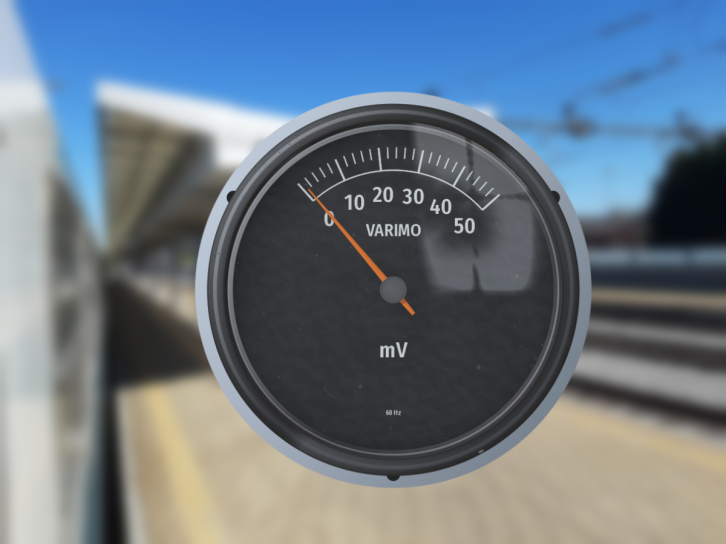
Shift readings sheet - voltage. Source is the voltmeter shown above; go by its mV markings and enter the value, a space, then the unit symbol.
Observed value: 1 mV
